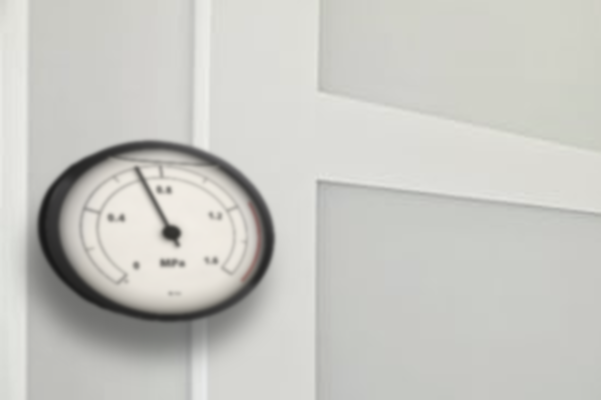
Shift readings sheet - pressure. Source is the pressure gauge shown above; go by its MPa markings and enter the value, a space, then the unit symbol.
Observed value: 0.7 MPa
